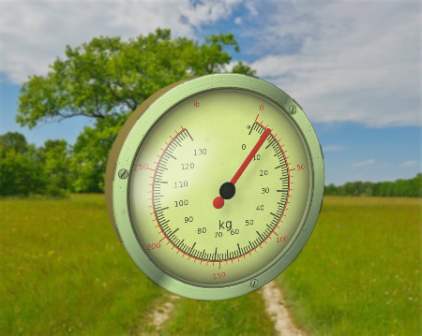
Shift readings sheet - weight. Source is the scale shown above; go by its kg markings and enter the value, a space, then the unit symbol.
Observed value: 5 kg
